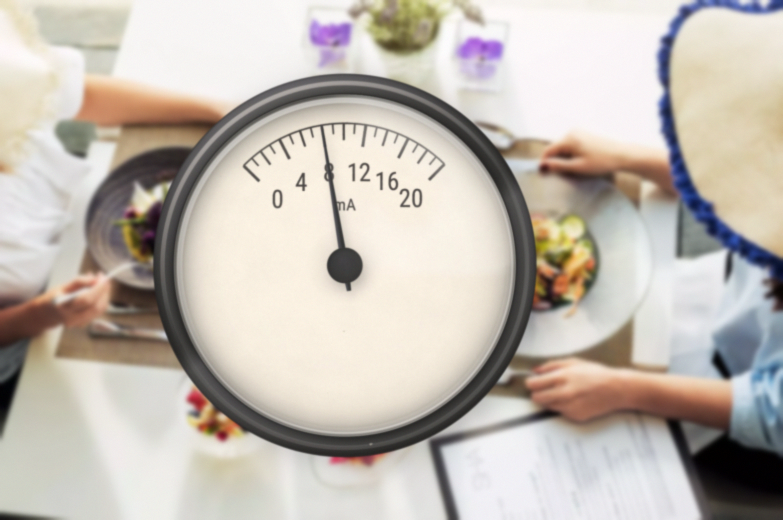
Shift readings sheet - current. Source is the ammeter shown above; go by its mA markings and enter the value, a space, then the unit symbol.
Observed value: 8 mA
